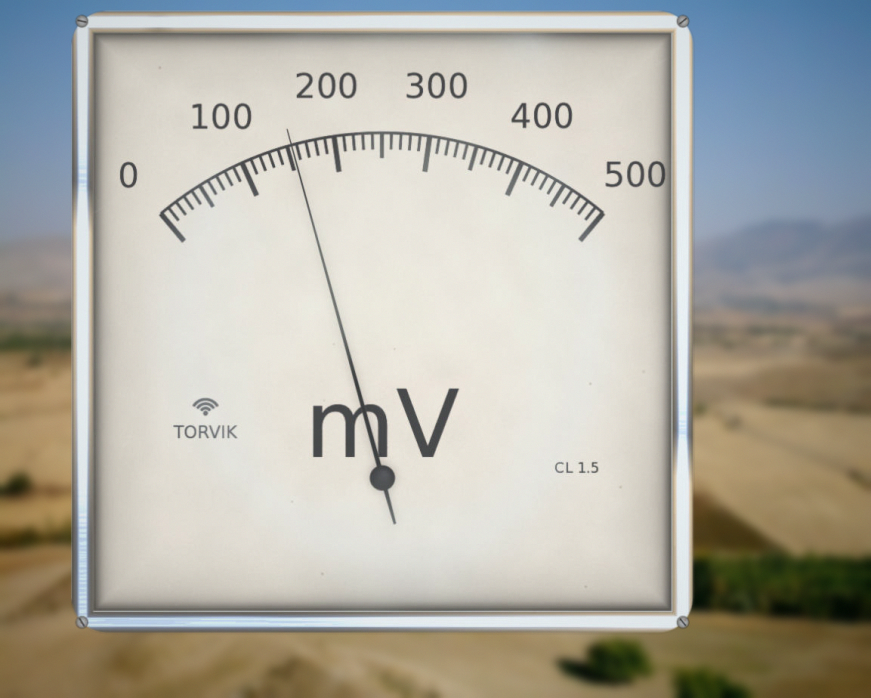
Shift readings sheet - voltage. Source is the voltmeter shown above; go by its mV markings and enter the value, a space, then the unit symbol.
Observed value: 155 mV
